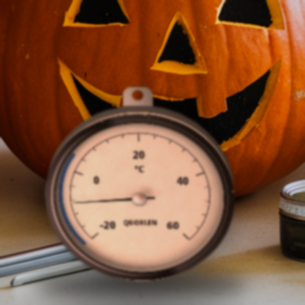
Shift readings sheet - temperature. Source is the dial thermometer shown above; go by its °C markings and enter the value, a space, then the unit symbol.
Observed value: -8 °C
